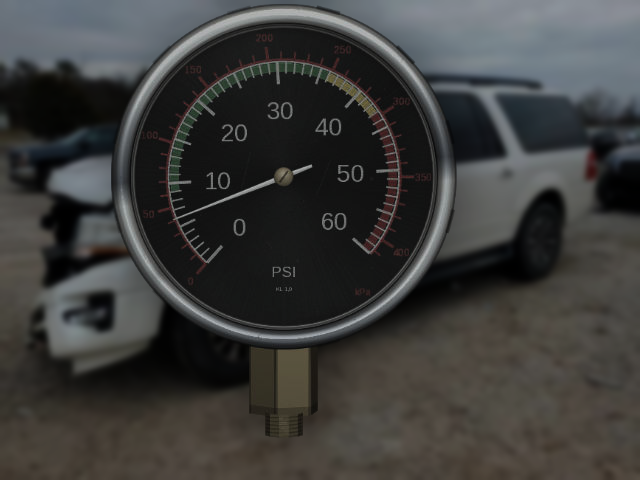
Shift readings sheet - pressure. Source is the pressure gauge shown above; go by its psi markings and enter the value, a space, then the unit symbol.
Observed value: 6 psi
